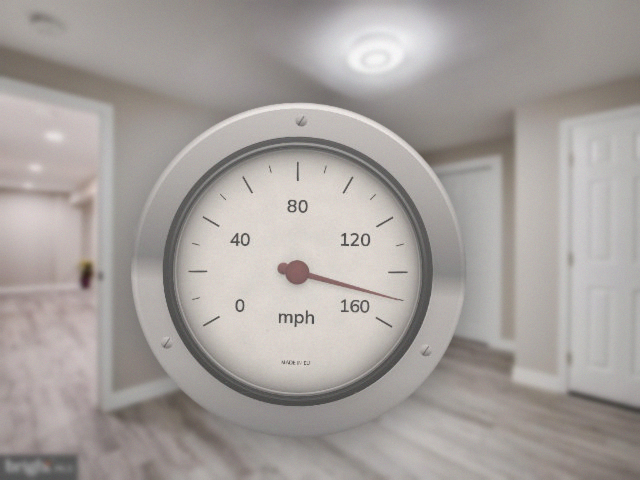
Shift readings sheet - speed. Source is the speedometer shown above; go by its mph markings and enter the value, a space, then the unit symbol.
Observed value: 150 mph
